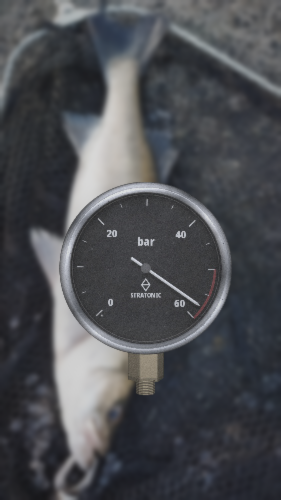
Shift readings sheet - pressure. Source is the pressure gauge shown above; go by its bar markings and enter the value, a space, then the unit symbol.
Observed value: 57.5 bar
